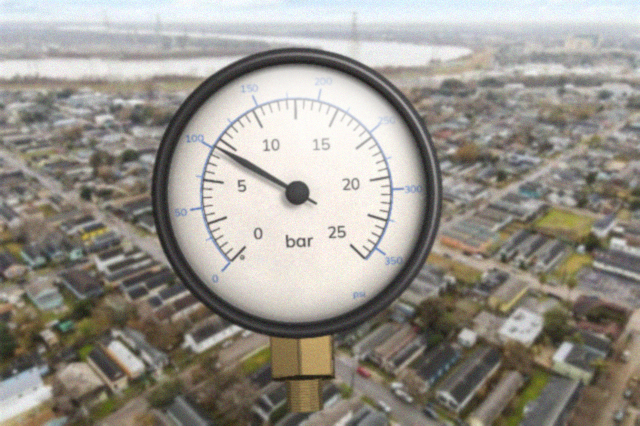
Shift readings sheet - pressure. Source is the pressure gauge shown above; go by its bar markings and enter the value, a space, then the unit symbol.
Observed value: 7 bar
